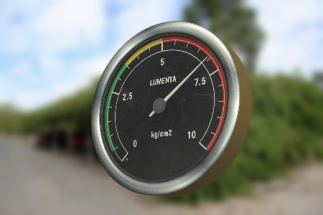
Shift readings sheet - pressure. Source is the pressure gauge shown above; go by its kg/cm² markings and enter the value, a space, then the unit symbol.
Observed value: 7 kg/cm²
